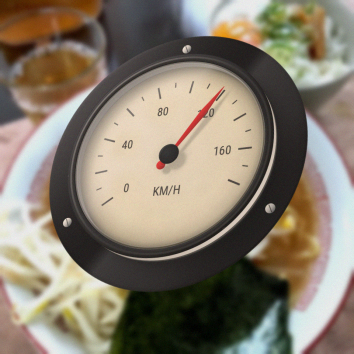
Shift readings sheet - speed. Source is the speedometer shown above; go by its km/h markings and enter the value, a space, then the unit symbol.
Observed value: 120 km/h
